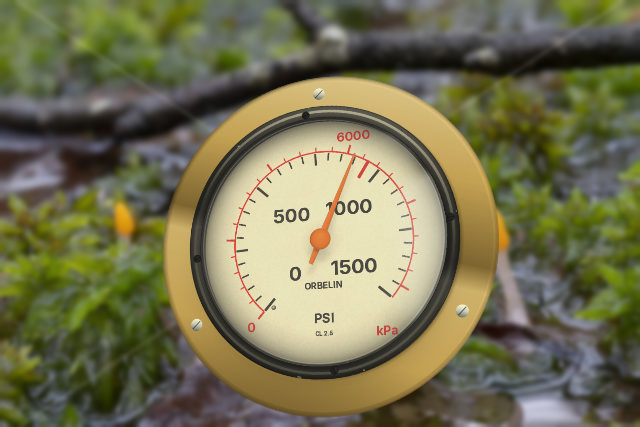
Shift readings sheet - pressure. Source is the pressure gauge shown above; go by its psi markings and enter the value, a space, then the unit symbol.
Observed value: 900 psi
